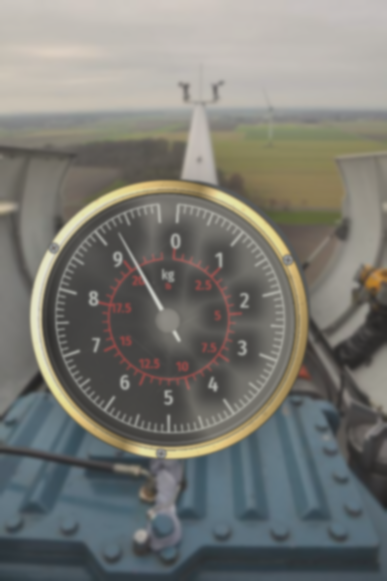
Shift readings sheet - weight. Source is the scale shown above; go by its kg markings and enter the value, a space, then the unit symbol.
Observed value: 9.3 kg
